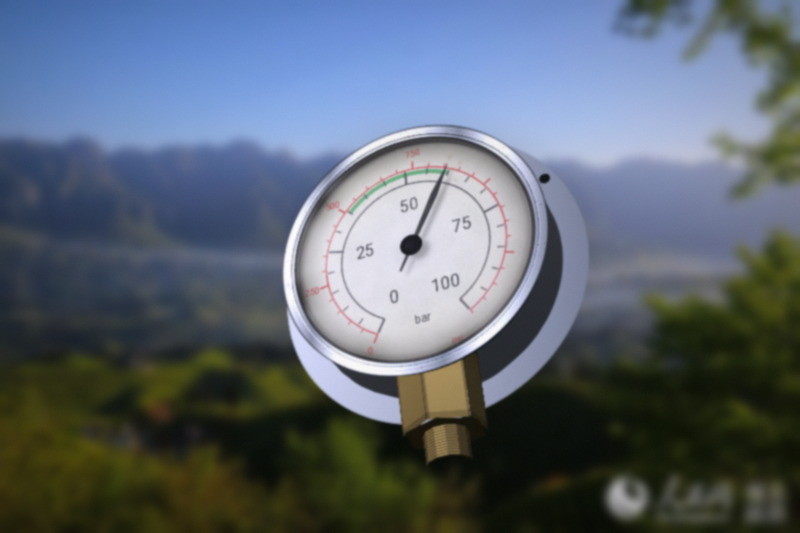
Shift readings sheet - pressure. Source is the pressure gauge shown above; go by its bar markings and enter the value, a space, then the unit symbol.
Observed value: 60 bar
